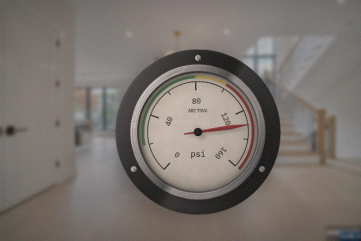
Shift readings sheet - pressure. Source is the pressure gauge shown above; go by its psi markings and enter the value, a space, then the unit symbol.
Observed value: 130 psi
